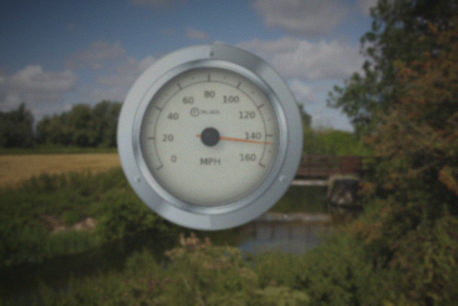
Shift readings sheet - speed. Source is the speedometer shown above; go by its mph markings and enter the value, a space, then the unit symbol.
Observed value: 145 mph
